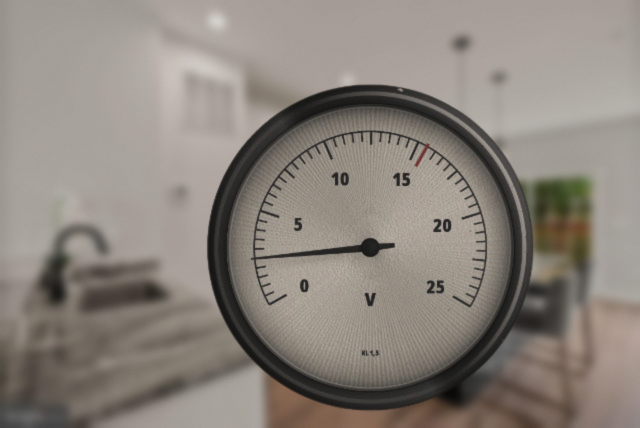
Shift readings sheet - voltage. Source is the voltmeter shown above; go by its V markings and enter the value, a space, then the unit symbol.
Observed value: 2.5 V
